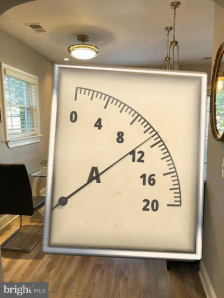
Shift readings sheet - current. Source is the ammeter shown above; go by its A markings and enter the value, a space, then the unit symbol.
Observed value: 11 A
